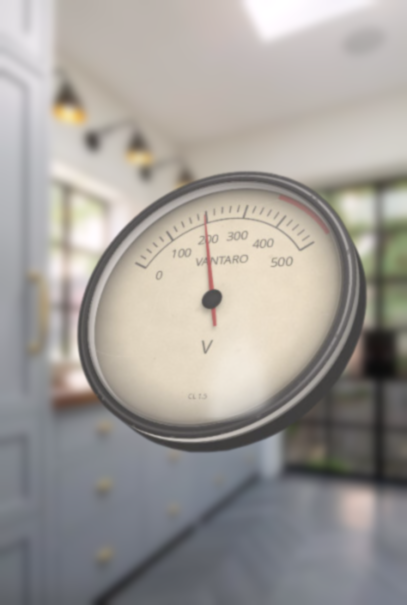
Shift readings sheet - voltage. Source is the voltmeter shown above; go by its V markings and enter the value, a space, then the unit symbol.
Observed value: 200 V
